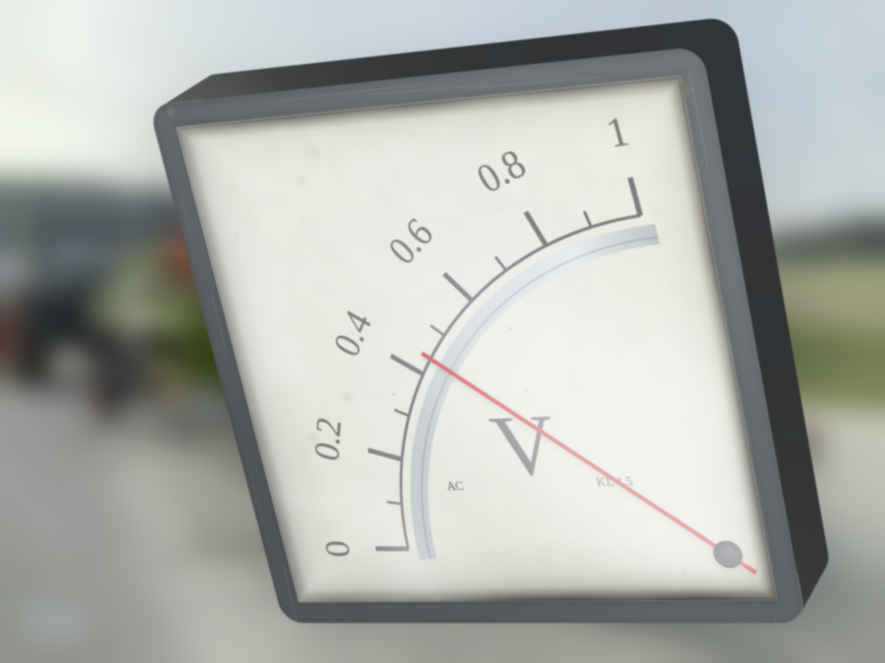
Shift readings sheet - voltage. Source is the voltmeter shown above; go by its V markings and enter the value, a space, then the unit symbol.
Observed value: 0.45 V
